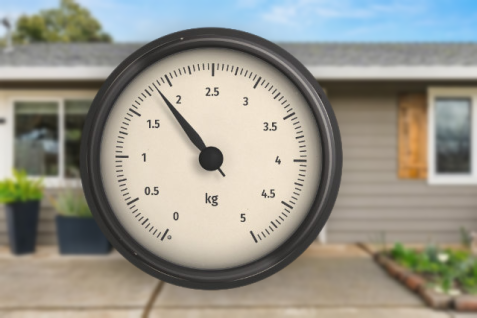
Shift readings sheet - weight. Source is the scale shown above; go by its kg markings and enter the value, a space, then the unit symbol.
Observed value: 1.85 kg
